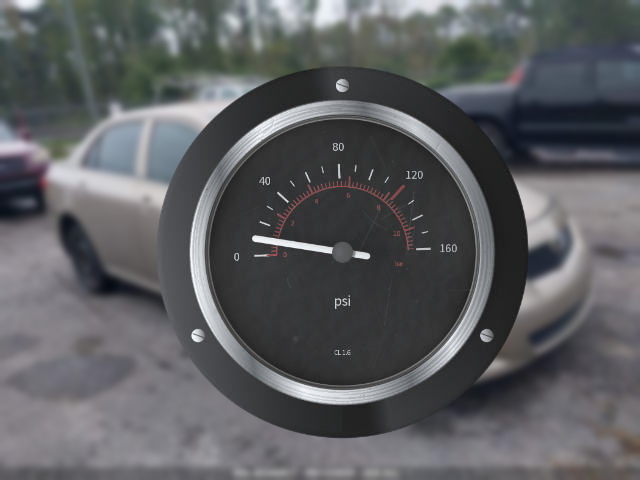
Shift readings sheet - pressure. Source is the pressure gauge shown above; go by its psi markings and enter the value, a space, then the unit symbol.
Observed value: 10 psi
